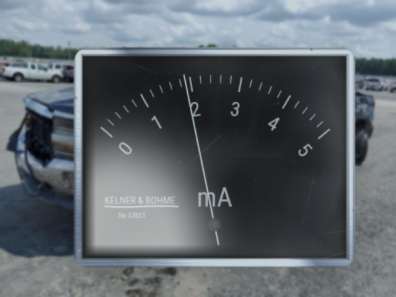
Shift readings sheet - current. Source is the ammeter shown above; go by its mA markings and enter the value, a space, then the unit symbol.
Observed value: 1.9 mA
